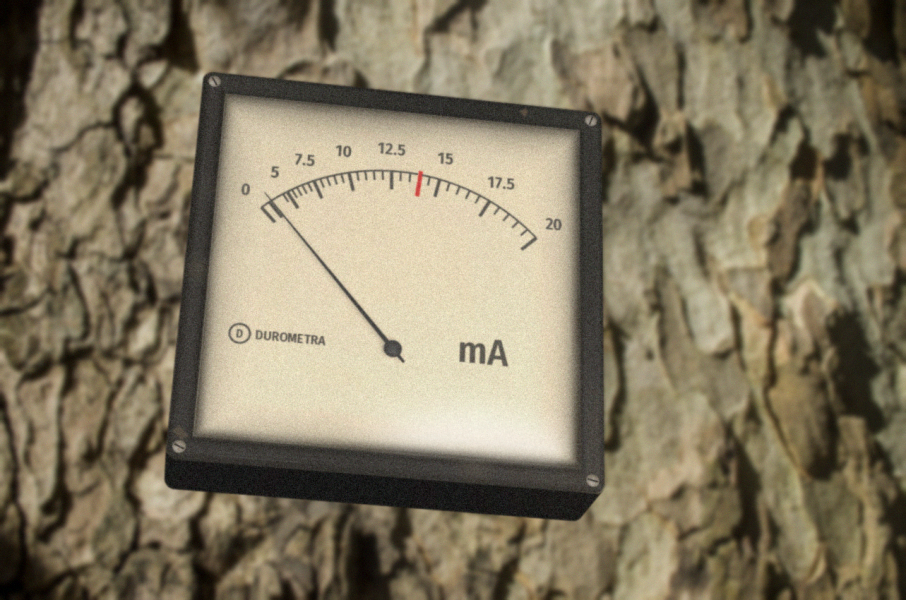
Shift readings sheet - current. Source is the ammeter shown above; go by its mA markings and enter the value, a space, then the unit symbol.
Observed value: 2.5 mA
